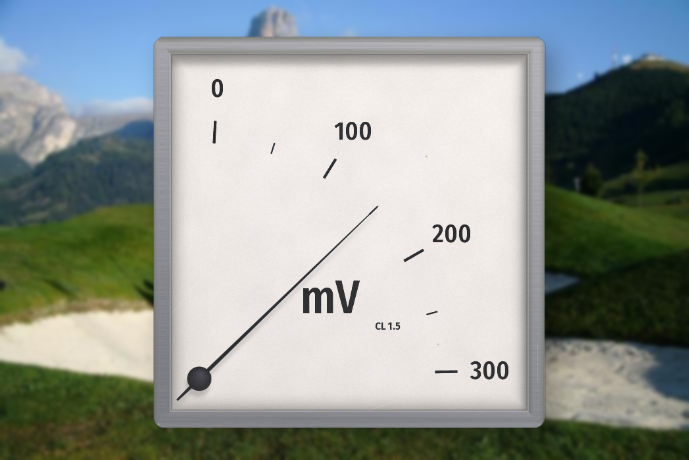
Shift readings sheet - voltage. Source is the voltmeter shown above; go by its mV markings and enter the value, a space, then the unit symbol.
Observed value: 150 mV
